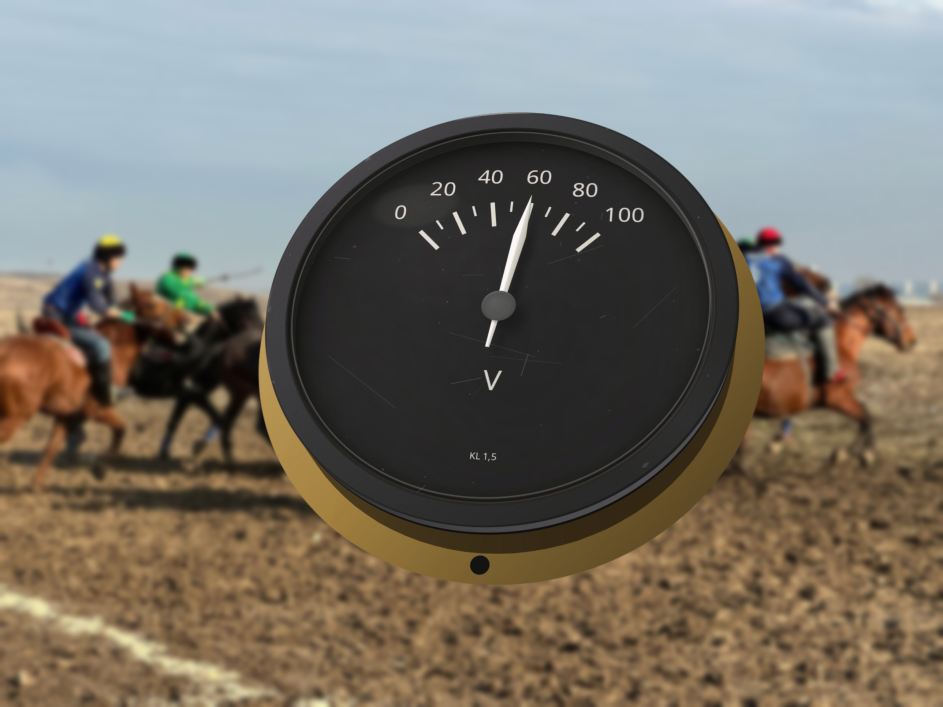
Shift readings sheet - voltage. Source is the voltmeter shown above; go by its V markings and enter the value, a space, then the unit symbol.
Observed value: 60 V
